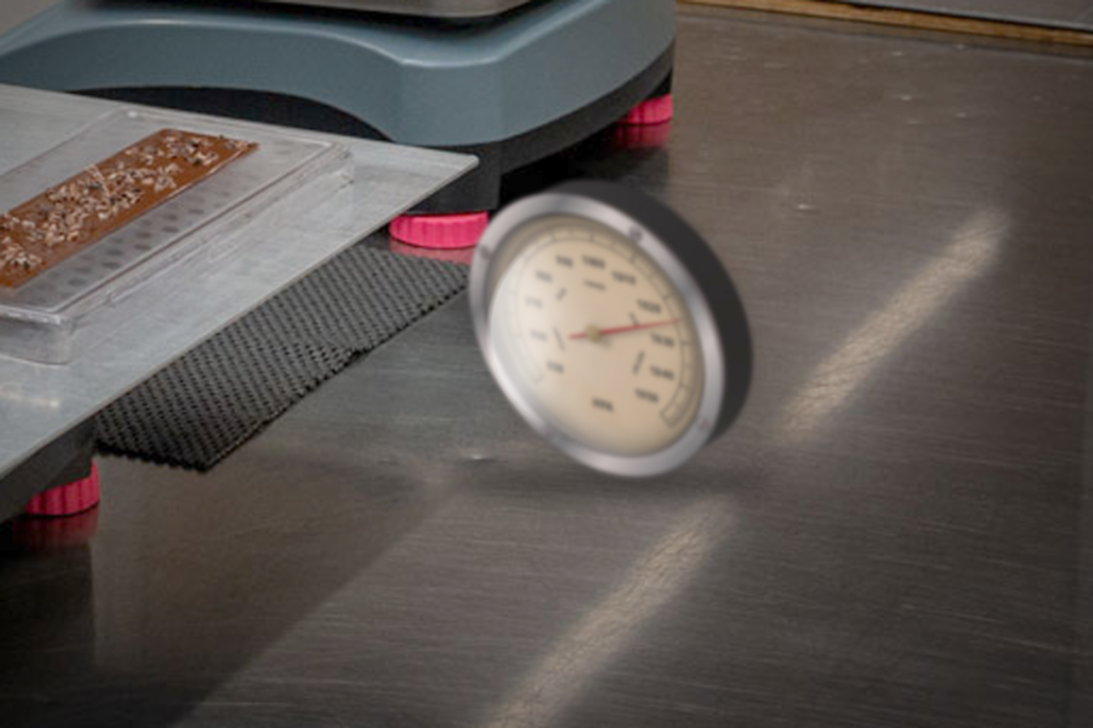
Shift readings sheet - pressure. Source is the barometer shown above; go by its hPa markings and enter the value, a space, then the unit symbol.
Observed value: 1025 hPa
